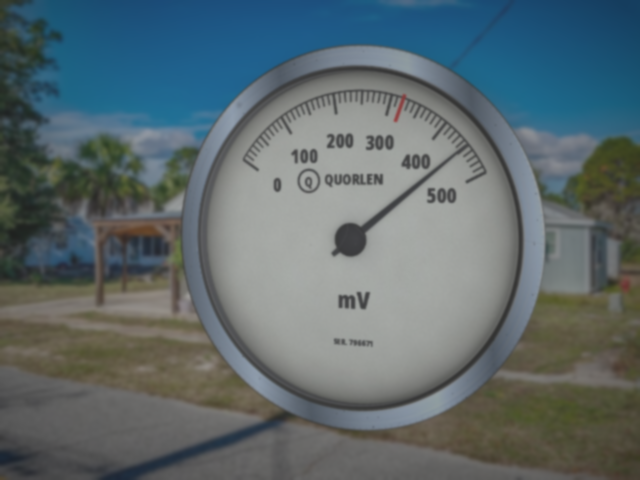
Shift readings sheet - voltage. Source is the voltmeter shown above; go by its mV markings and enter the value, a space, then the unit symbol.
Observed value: 450 mV
